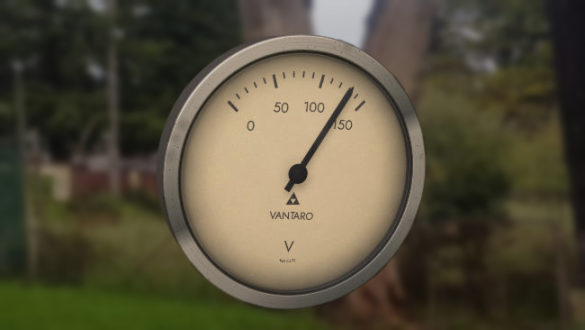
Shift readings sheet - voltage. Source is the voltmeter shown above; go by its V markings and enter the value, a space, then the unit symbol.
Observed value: 130 V
